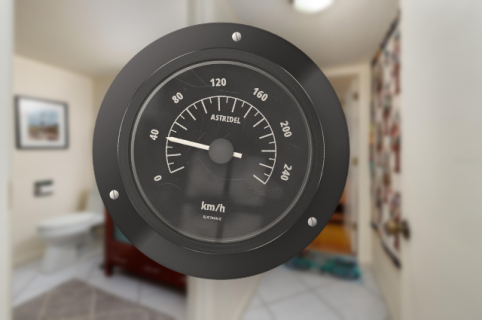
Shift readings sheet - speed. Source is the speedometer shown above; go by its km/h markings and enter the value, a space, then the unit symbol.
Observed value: 40 km/h
